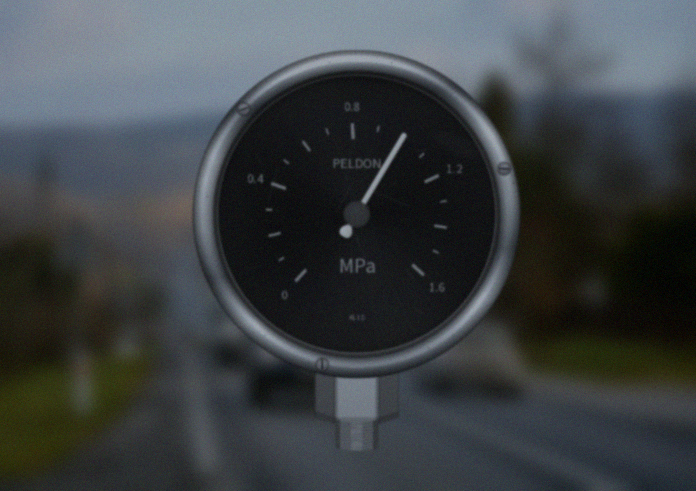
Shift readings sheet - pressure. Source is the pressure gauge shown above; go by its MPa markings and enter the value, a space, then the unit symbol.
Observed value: 1 MPa
